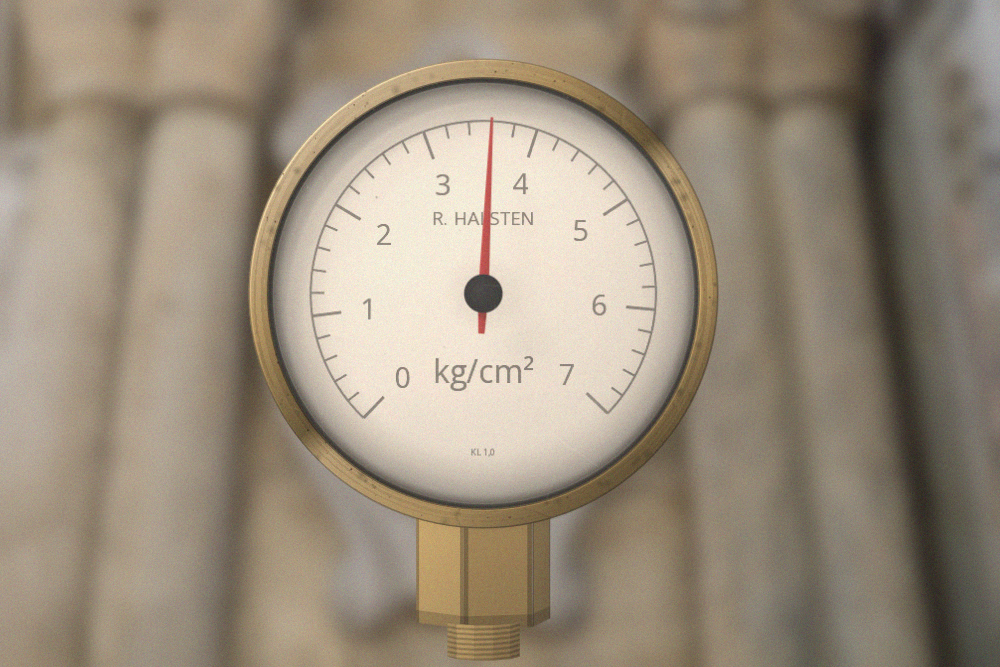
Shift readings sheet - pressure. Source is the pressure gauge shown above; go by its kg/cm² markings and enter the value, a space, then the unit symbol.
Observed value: 3.6 kg/cm²
